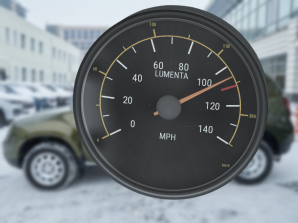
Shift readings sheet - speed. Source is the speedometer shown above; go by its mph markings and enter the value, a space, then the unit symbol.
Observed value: 105 mph
